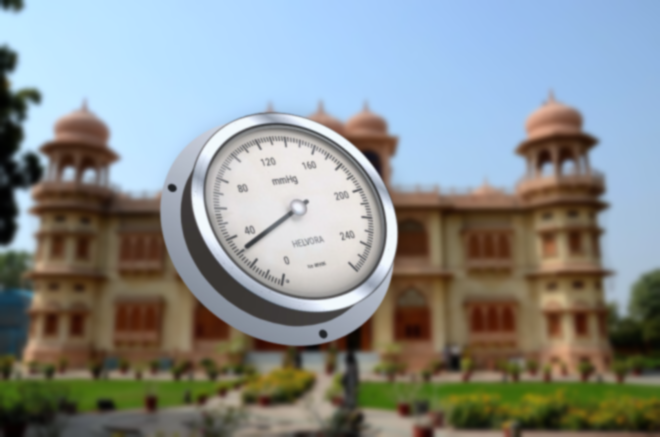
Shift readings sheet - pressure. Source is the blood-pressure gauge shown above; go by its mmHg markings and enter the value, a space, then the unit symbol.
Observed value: 30 mmHg
